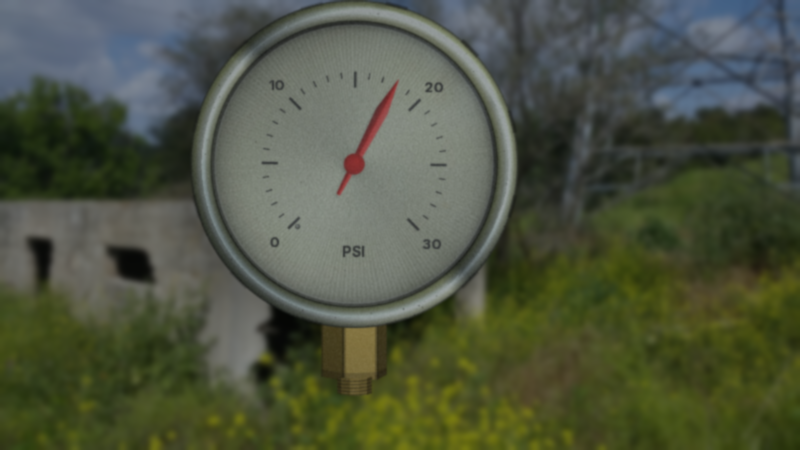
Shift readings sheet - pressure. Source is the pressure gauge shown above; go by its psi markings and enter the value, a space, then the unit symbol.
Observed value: 18 psi
